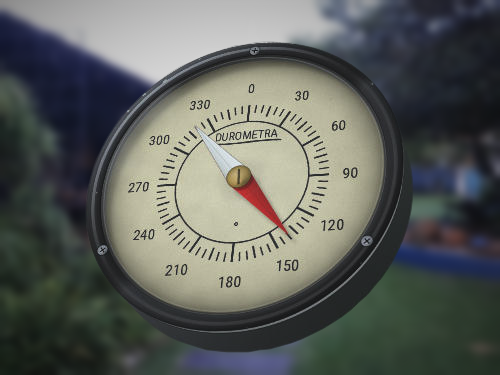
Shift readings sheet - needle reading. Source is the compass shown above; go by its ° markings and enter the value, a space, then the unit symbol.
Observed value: 140 °
